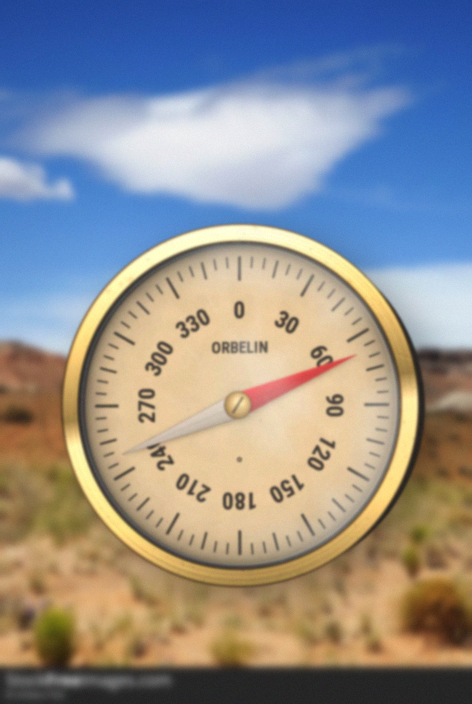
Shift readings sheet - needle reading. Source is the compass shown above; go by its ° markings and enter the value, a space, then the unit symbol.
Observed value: 67.5 °
